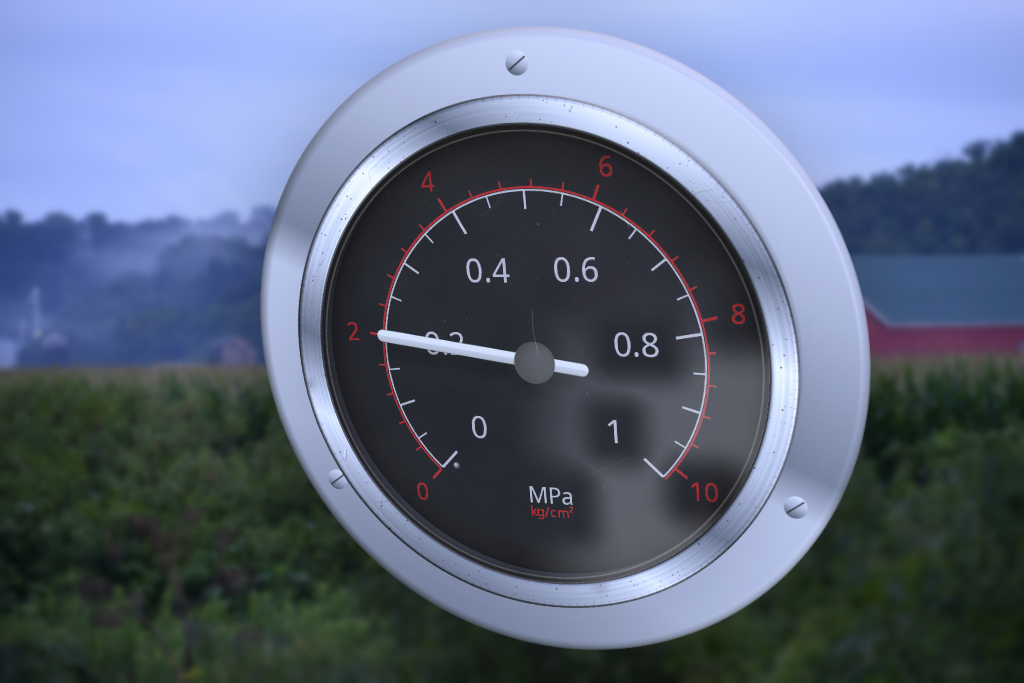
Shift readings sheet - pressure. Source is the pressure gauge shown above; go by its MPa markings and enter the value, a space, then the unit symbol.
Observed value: 0.2 MPa
